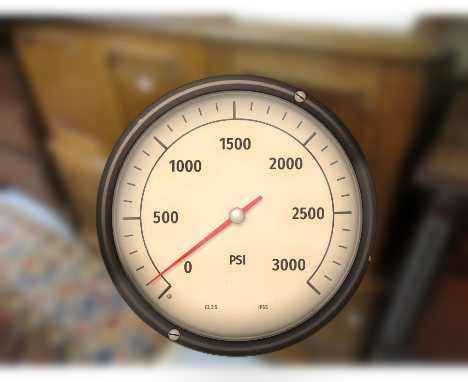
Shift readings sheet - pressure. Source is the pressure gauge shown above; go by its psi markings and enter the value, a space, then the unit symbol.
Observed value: 100 psi
